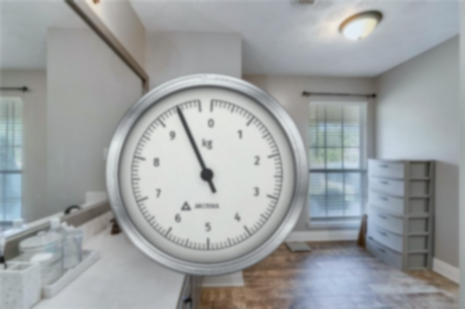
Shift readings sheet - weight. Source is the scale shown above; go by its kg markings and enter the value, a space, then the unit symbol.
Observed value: 9.5 kg
